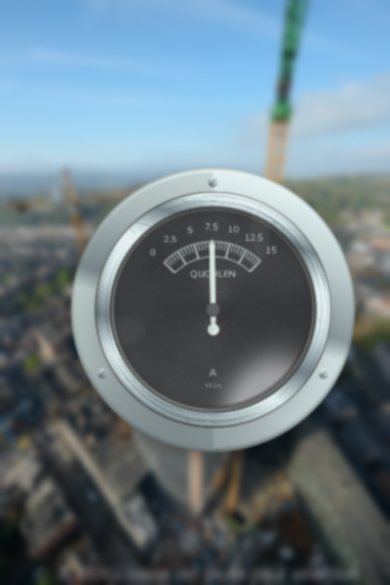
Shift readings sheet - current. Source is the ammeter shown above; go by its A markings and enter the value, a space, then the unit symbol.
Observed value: 7.5 A
